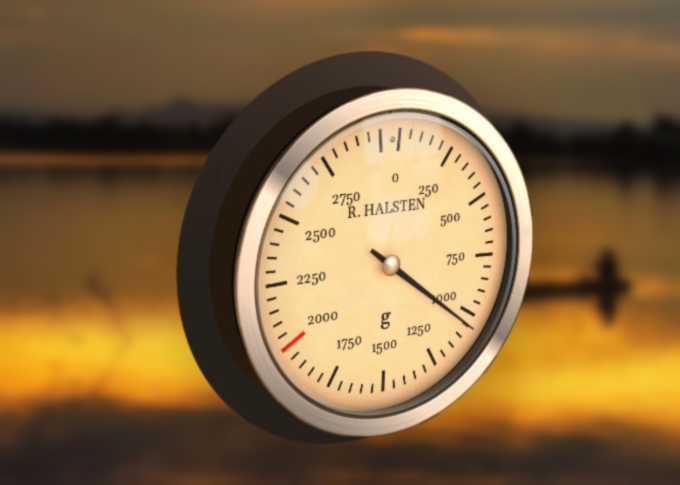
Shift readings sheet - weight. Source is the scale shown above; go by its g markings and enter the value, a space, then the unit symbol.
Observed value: 1050 g
